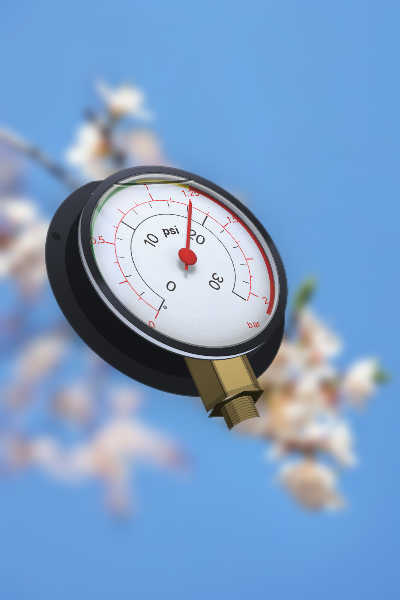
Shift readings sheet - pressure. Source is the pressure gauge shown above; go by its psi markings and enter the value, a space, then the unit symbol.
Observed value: 18 psi
